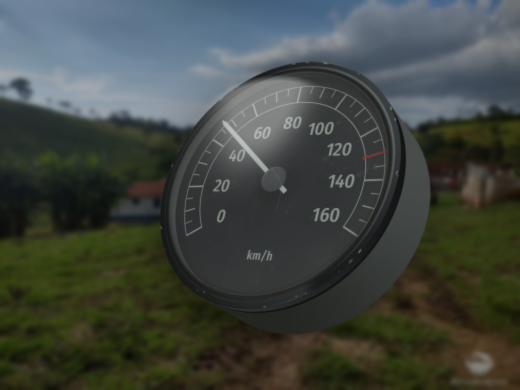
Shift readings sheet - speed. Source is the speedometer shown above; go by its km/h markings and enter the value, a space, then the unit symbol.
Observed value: 47.5 km/h
